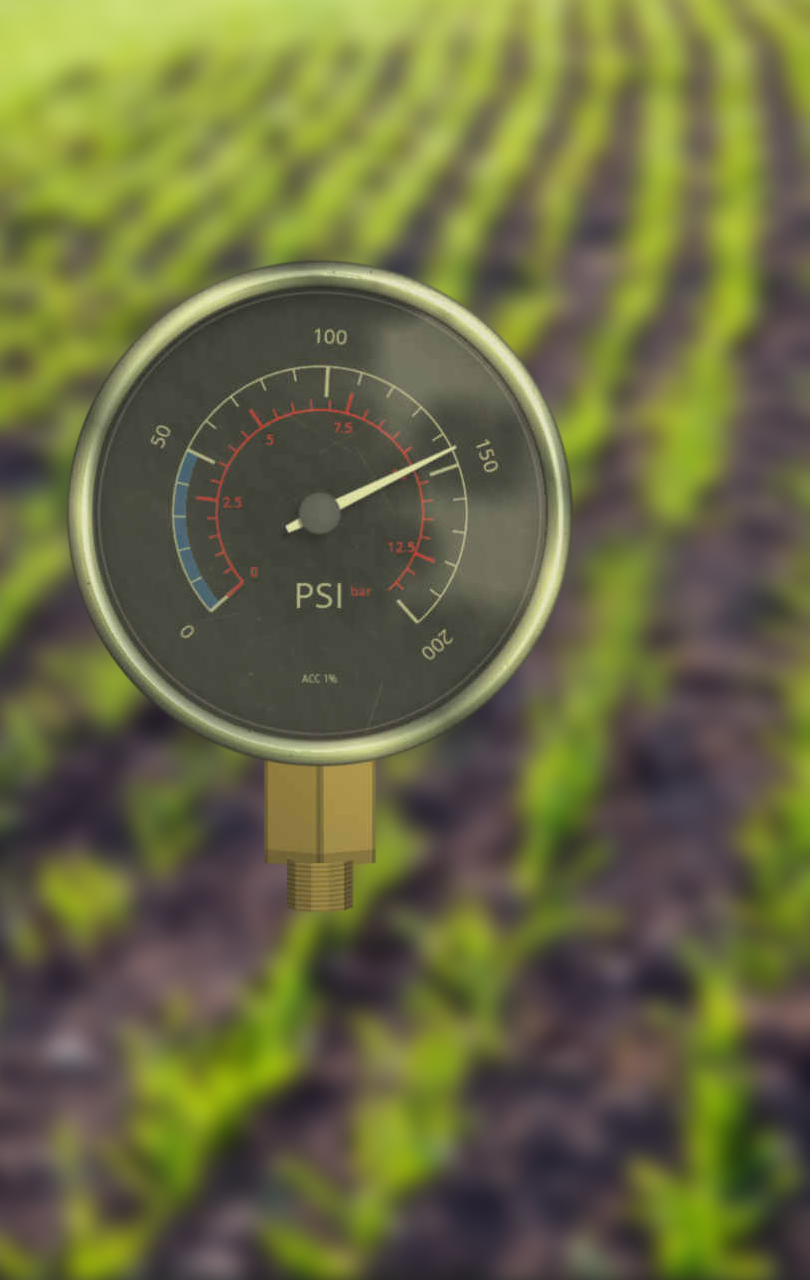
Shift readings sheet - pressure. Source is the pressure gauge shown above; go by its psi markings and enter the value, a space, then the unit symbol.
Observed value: 145 psi
